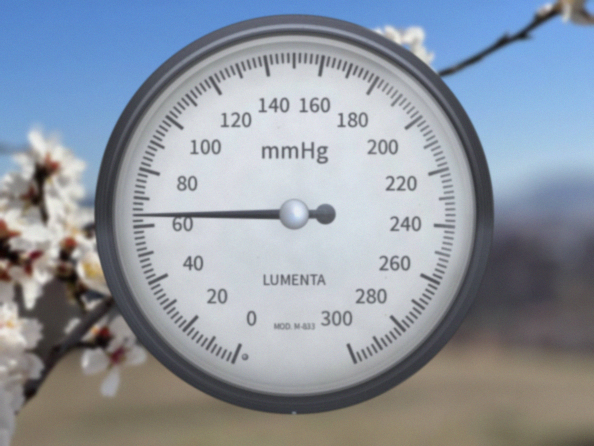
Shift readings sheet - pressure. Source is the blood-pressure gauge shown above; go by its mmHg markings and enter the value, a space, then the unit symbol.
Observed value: 64 mmHg
